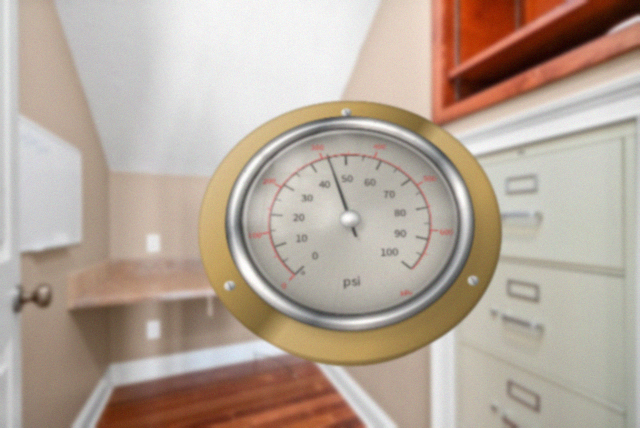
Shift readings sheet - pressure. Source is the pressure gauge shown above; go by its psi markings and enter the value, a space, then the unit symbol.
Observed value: 45 psi
